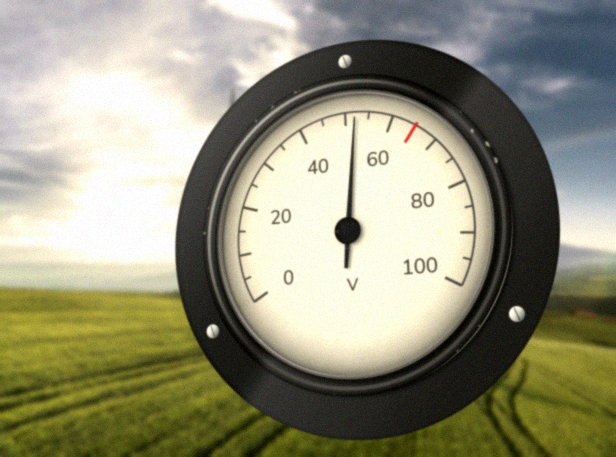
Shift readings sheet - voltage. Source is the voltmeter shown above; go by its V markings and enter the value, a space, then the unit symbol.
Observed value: 52.5 V
